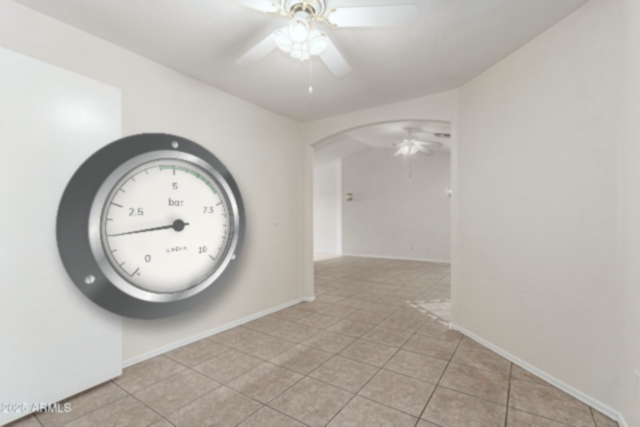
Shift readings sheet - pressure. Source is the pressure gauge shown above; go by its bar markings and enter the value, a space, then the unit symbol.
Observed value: 1.5 bar
